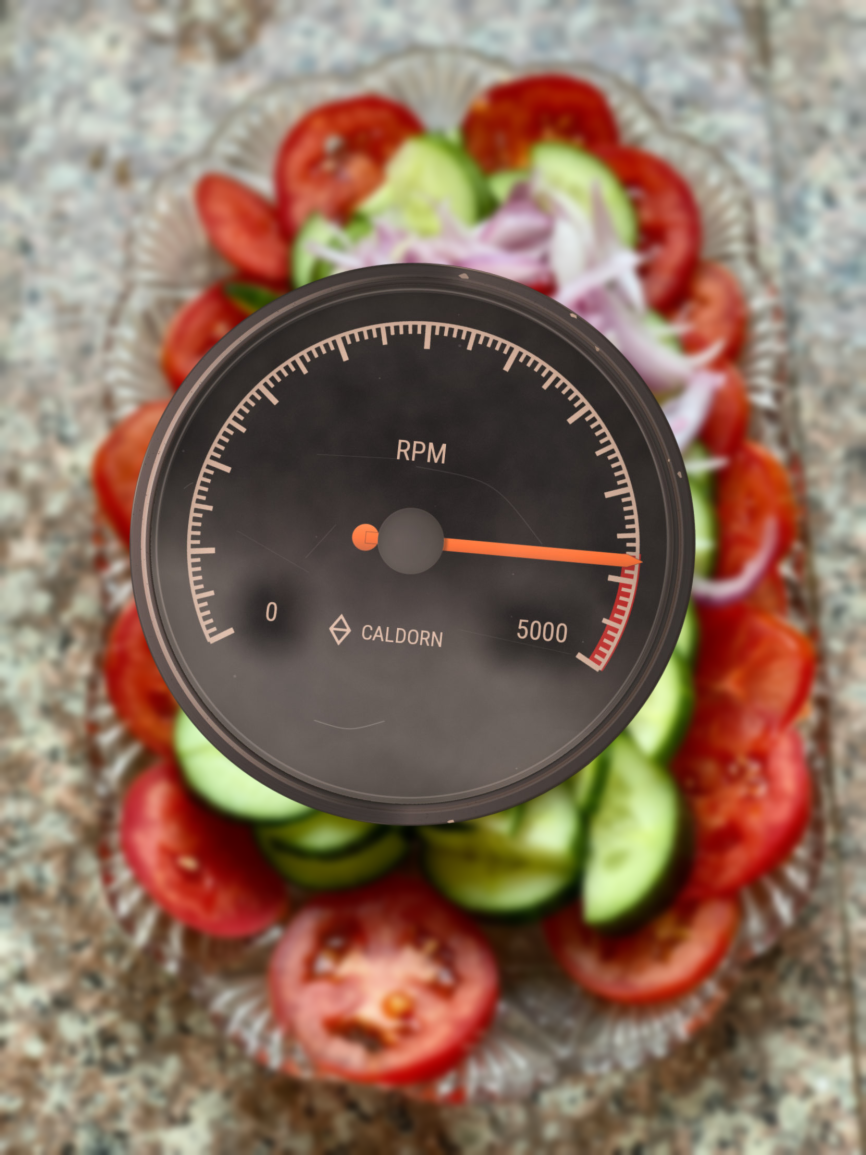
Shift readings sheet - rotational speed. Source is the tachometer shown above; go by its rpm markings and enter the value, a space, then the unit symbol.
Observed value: 4400 rpm
